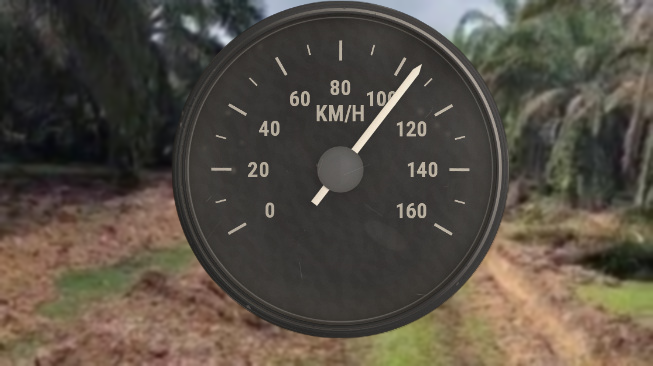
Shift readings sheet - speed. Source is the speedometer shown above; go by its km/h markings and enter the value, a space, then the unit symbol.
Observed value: 105 km/h
